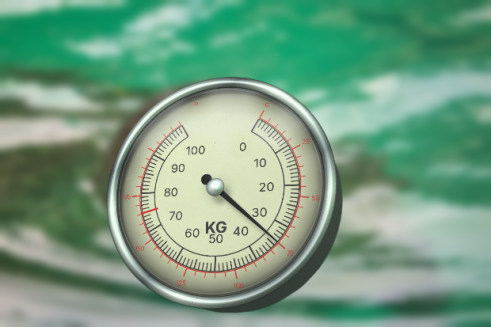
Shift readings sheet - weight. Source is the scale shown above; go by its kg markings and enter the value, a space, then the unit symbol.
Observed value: 34 kg
